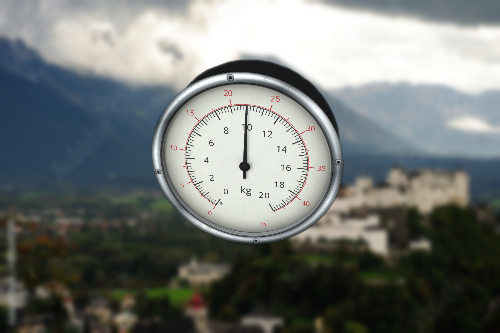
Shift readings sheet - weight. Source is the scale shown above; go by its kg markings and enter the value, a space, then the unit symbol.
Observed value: 10 kg
